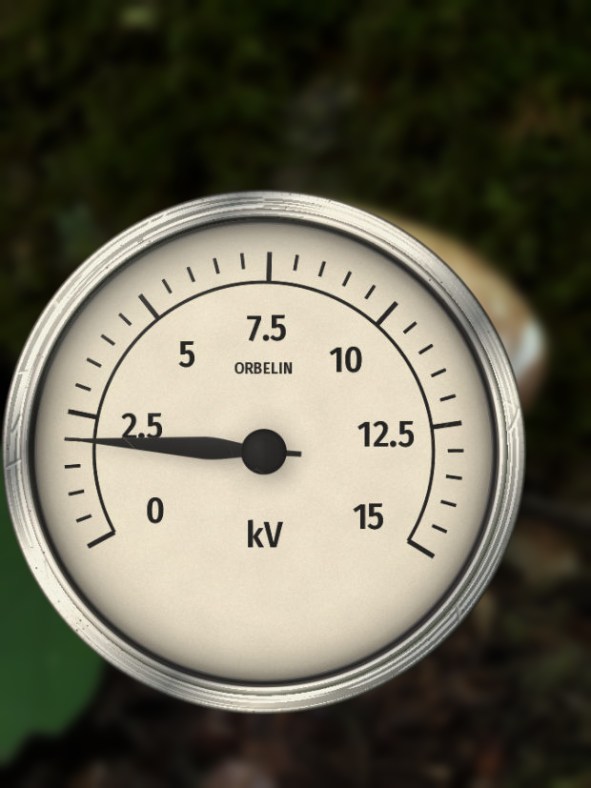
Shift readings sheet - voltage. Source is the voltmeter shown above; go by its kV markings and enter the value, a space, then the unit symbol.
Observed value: 2 kV
